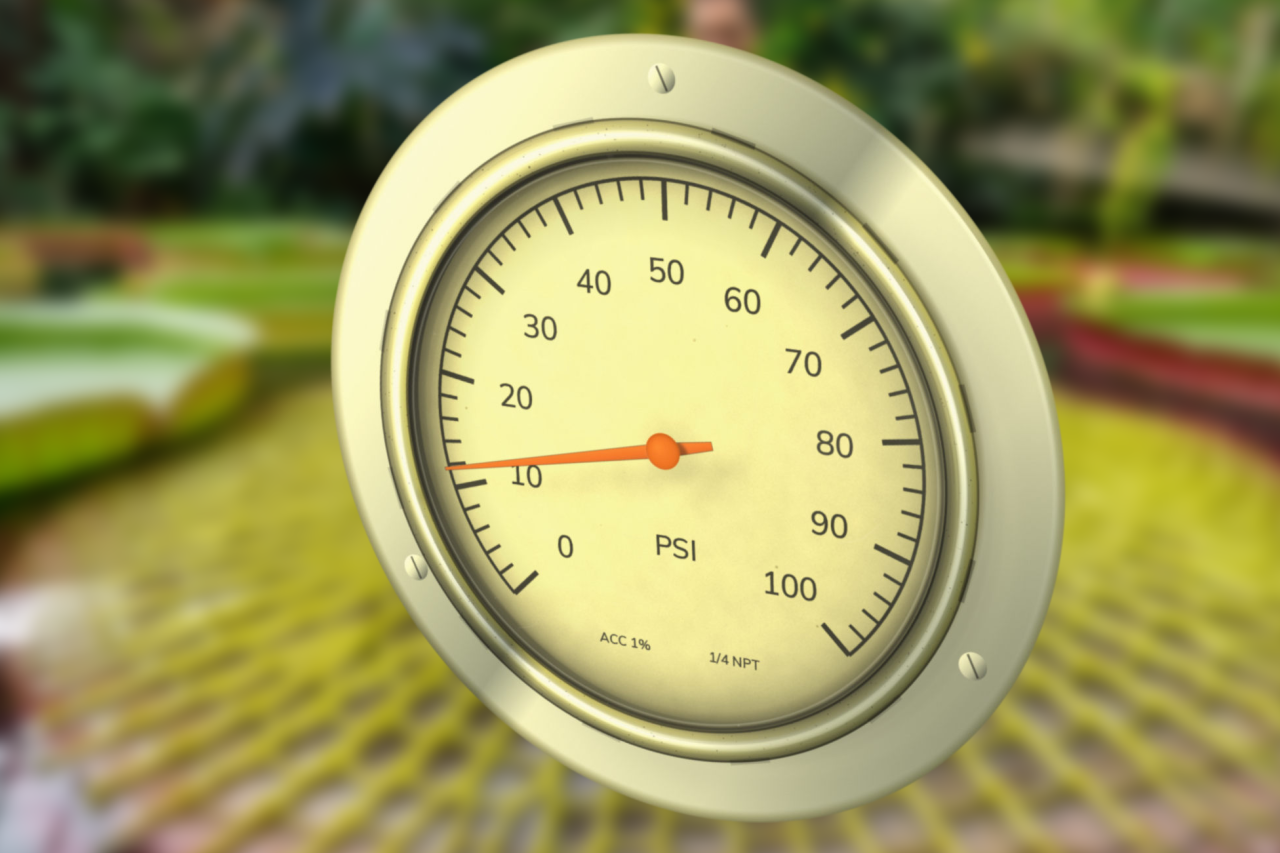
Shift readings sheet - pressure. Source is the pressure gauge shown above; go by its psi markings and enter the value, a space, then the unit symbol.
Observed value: 12 psi
